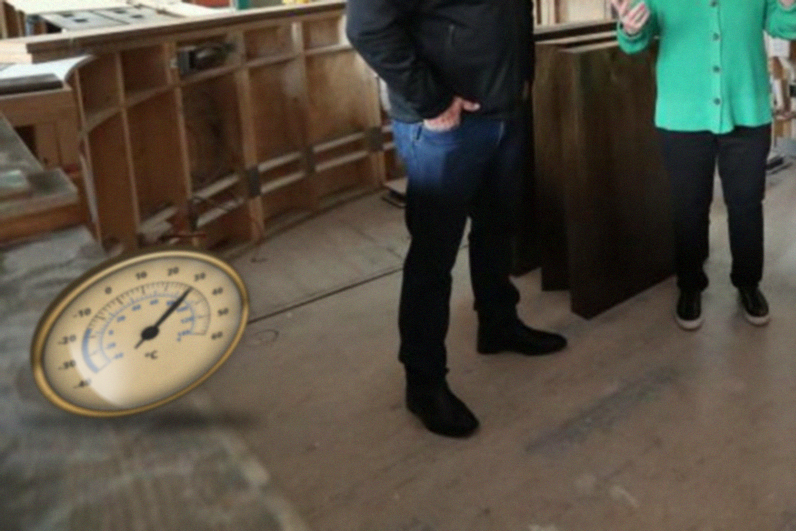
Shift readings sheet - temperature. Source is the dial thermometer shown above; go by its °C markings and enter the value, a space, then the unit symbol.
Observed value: 30 °C
